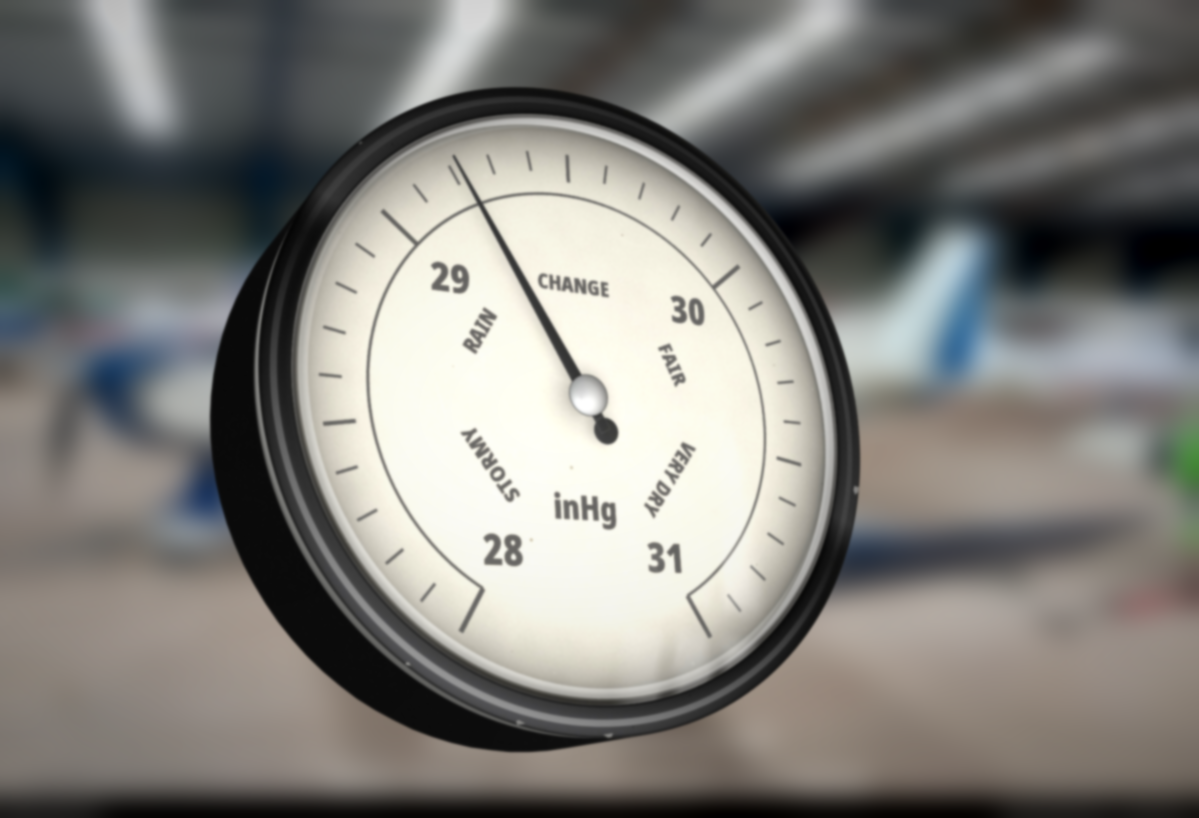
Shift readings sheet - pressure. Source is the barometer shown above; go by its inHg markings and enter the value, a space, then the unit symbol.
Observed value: 29.2 inHg
